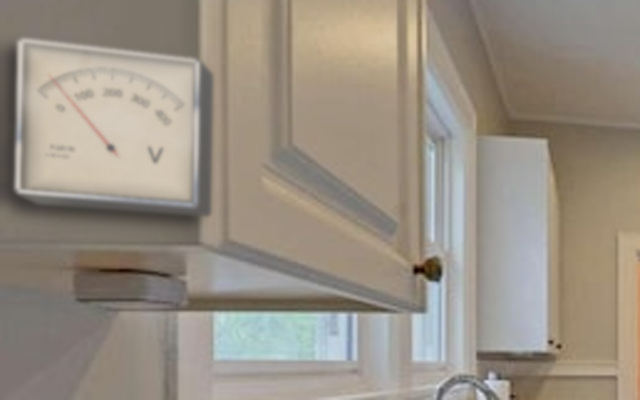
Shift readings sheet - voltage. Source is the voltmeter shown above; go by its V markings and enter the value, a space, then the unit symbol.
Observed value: 50 V
